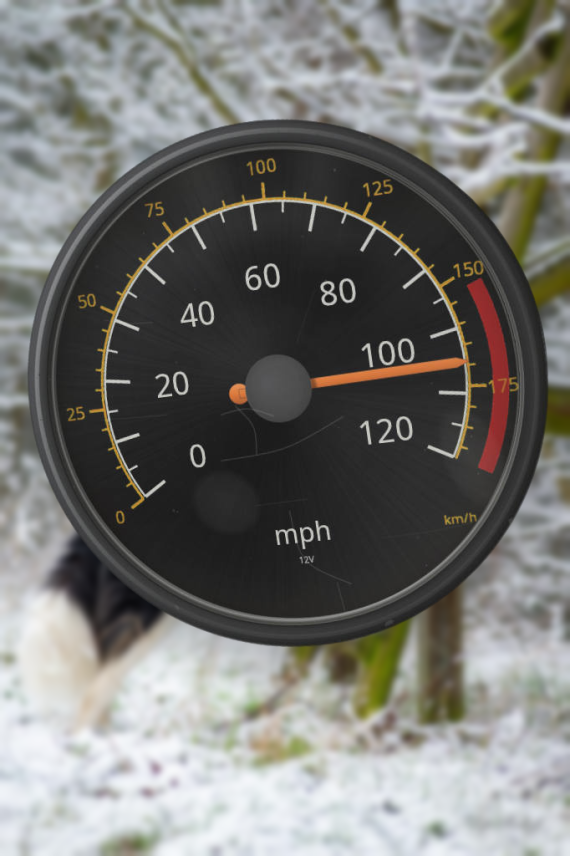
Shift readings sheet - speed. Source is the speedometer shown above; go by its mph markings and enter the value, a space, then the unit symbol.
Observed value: 105 mph
